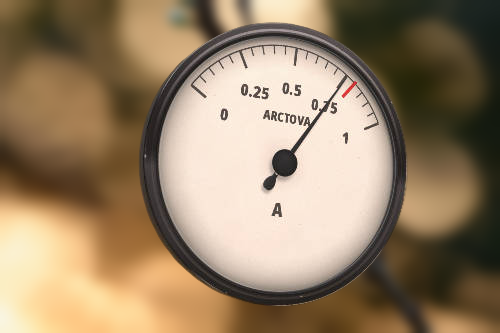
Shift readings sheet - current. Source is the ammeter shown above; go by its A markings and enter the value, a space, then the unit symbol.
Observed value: 0.75 A
